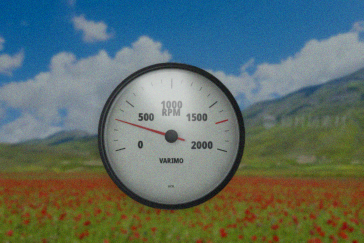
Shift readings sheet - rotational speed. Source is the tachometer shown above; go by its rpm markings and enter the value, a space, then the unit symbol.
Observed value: 300 rpm
